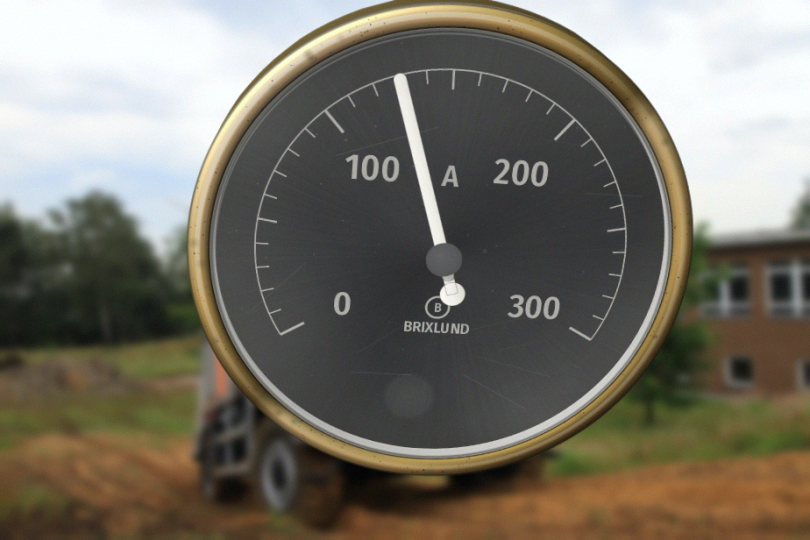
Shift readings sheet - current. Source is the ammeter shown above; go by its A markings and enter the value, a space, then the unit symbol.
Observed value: 130 A
